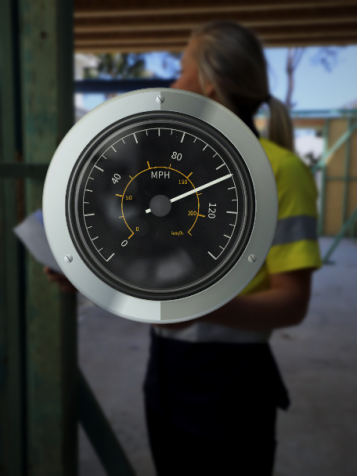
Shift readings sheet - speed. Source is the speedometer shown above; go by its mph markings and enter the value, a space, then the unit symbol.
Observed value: 105 mph
